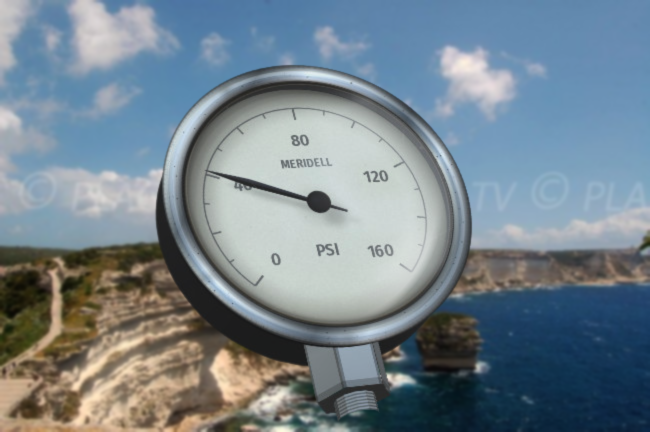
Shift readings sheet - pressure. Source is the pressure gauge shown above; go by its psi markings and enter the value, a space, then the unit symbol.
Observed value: 40 psi
